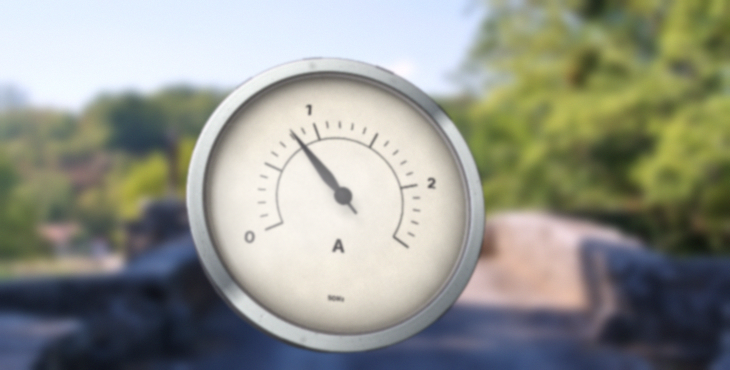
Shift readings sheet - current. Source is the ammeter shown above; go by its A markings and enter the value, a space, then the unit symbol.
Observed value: 0.8 A
